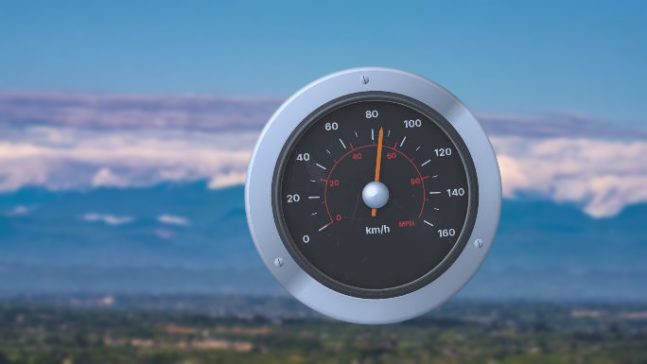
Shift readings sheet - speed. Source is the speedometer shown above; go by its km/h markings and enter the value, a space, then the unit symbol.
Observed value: 85 km/h
